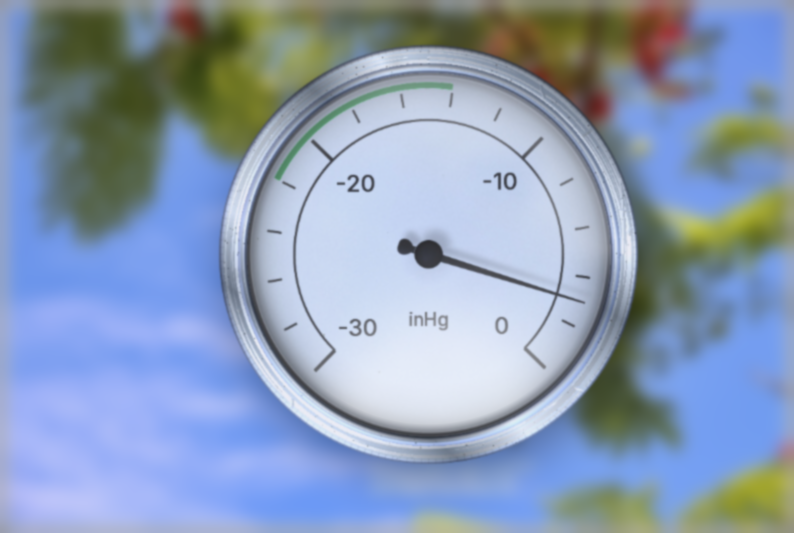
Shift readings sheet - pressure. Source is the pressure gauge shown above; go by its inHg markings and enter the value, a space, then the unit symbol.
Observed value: -3 inHg
